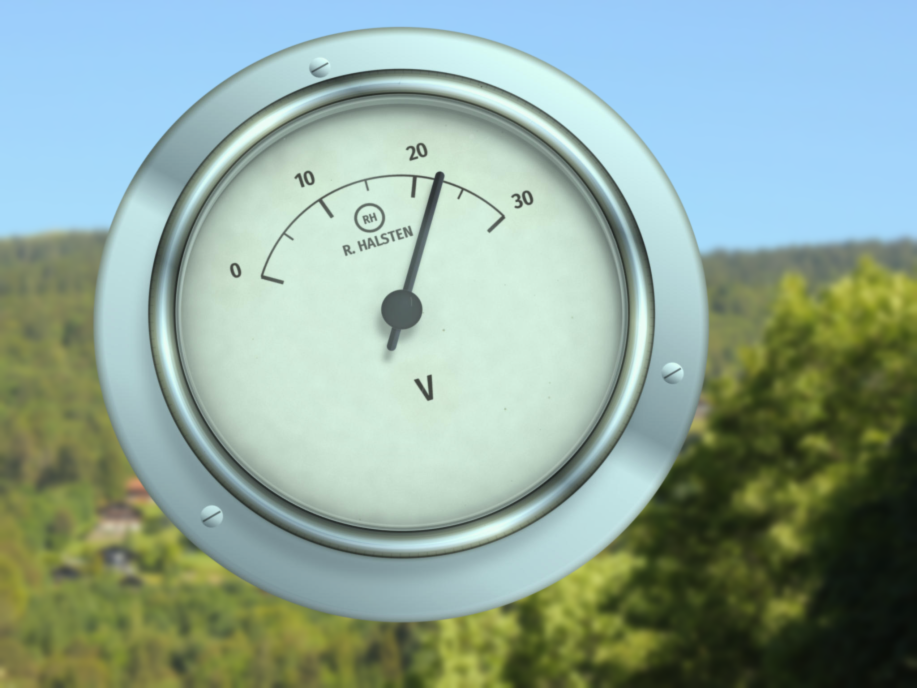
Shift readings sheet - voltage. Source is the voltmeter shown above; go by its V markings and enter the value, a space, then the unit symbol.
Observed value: 22.5 V
